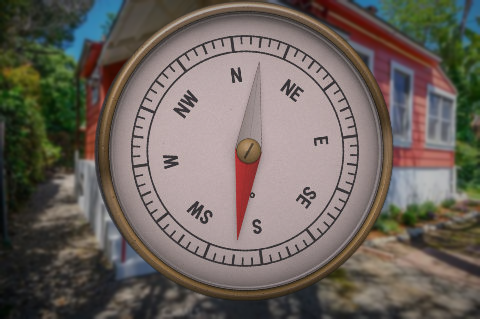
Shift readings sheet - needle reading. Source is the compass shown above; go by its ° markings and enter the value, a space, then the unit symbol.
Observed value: 195 °
